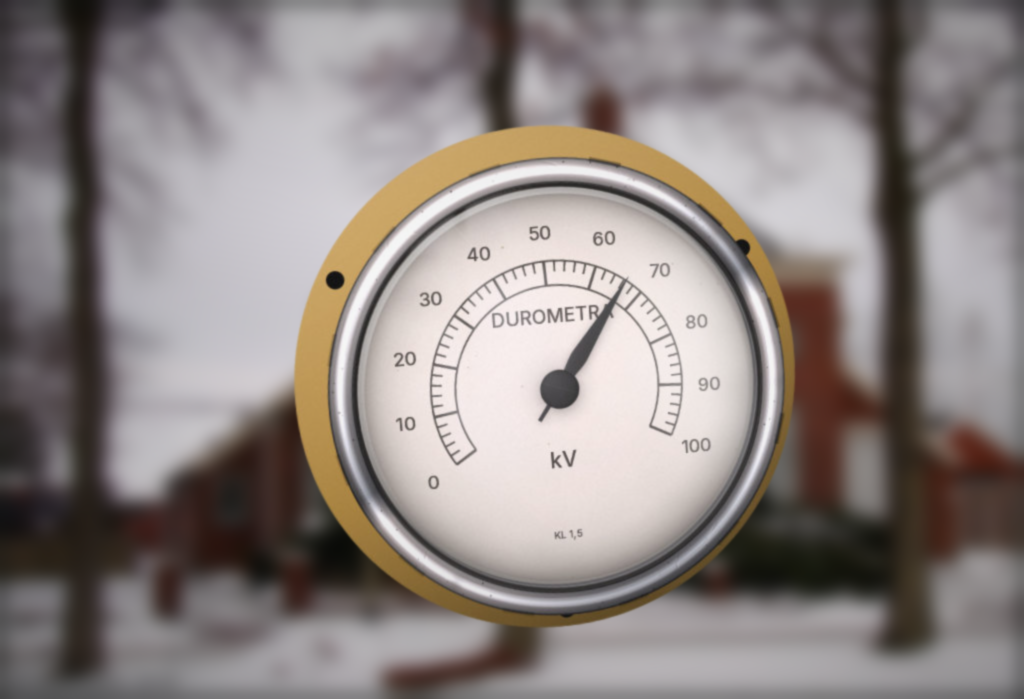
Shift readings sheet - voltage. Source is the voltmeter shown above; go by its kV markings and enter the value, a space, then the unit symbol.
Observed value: 66 kV
